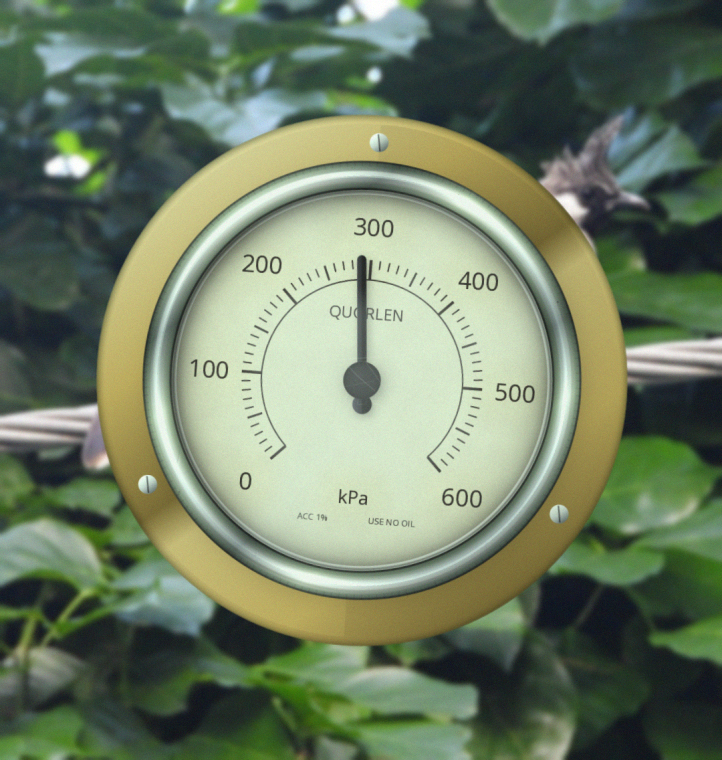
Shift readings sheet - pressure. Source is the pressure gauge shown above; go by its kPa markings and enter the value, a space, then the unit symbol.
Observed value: 290 kPa
